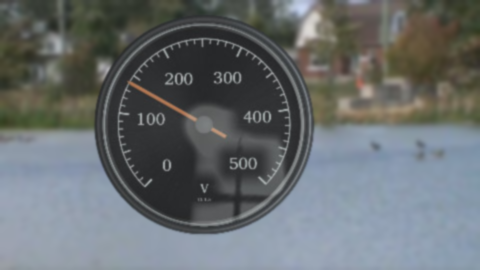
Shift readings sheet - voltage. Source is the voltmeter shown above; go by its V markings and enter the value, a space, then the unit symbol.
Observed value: 140 V
